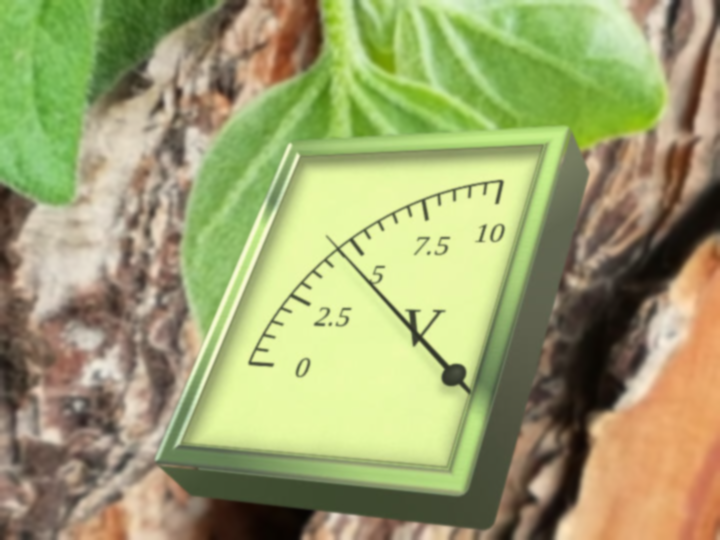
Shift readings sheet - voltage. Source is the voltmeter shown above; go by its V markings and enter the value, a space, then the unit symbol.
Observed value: 4.5 V
